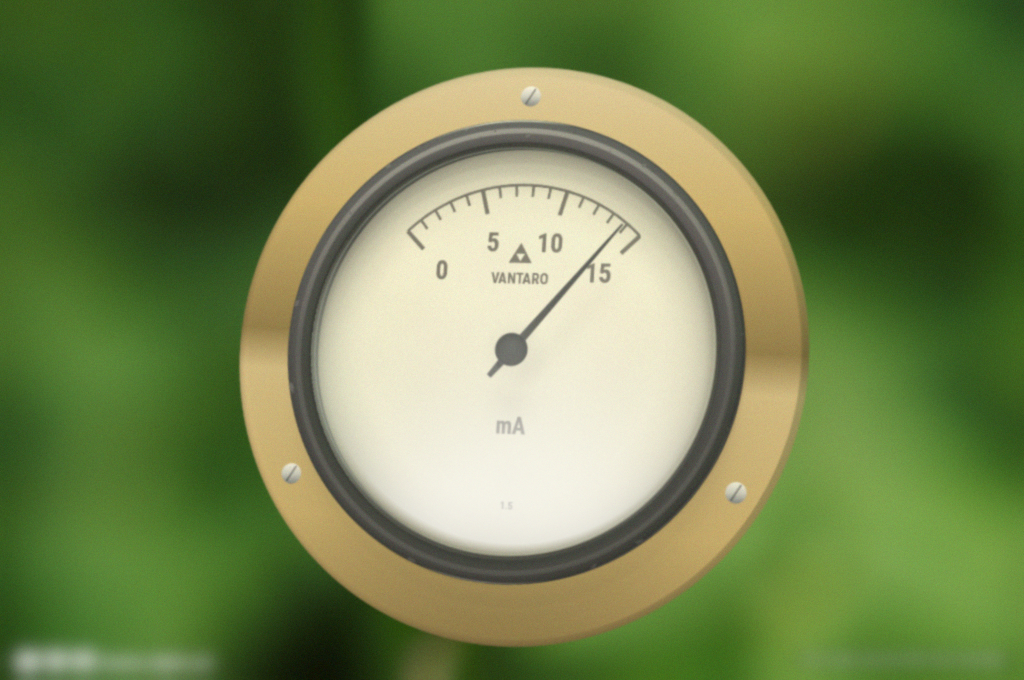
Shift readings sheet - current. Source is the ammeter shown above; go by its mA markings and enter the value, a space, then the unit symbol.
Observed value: 14 mA
